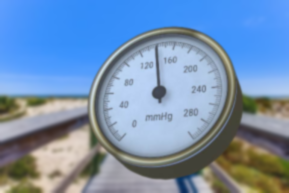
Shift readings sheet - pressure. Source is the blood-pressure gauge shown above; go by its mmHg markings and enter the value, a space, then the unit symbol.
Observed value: 140 mmHg
